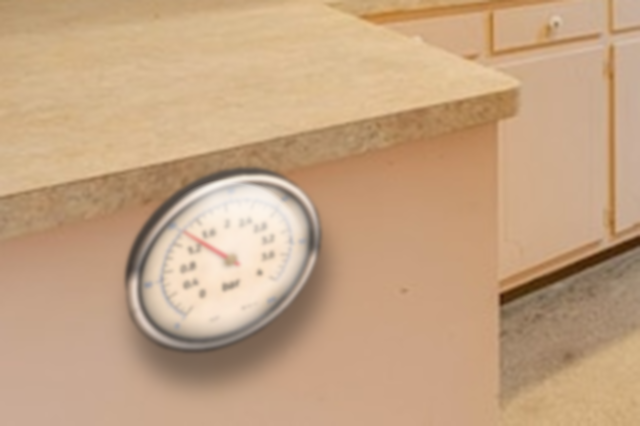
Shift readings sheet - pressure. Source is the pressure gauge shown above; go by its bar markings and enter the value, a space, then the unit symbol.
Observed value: 1.4 bar
